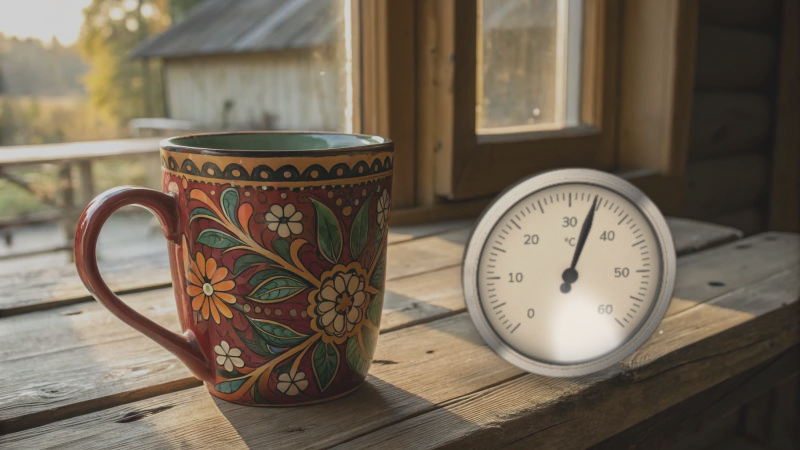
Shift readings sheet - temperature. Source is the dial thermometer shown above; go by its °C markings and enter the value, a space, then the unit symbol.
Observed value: 34 °C
